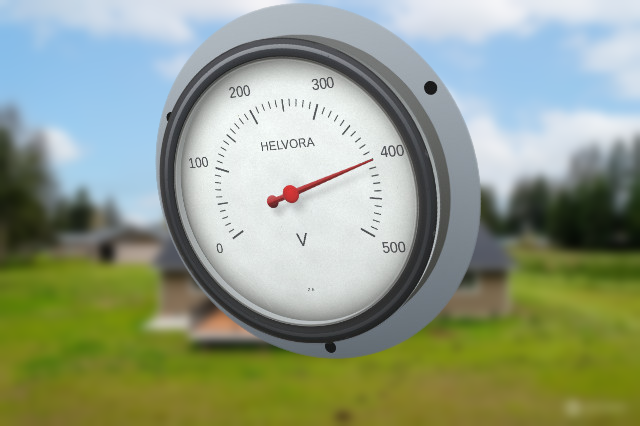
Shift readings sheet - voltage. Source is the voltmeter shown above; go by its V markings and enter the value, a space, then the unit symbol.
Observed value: 400 V
